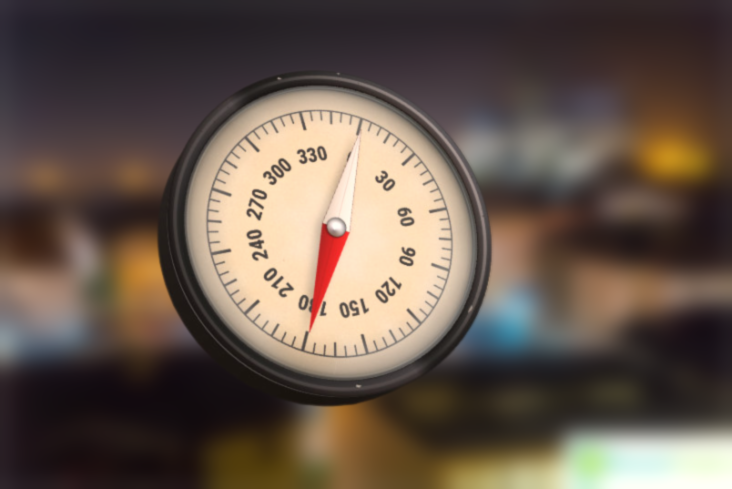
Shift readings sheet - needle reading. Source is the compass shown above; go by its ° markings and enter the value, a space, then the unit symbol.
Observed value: 180 °
